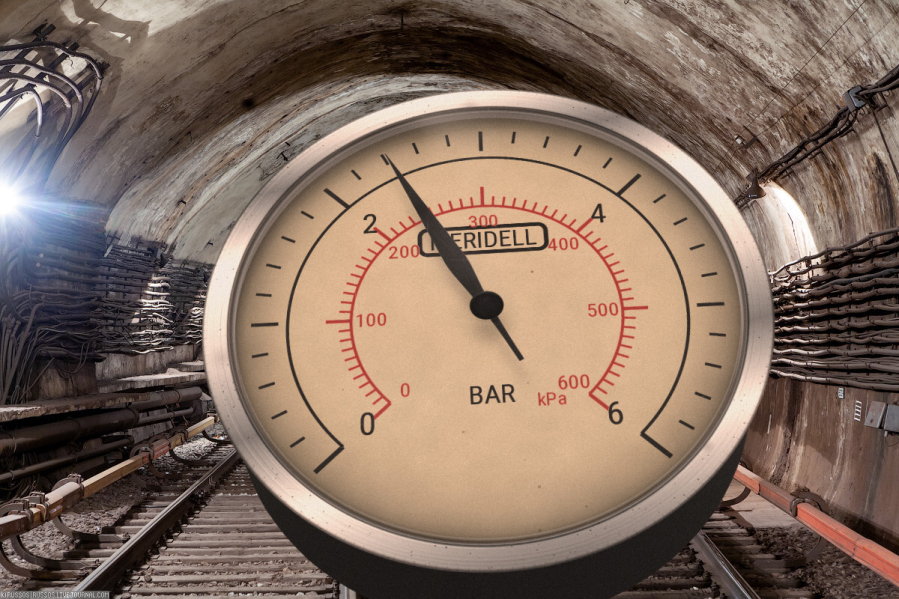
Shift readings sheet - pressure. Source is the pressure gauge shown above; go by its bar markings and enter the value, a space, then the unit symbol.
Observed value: 2.4 bar
